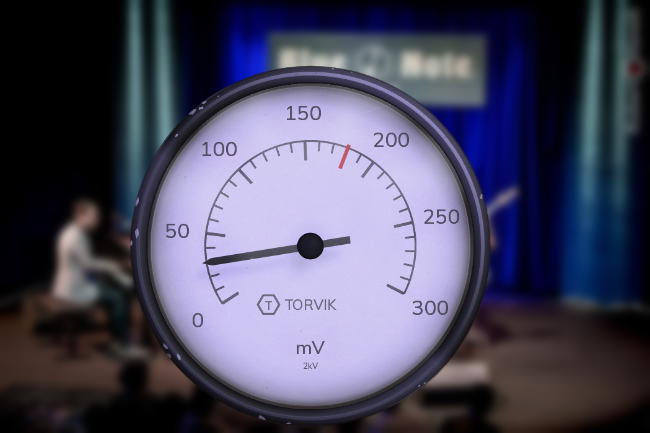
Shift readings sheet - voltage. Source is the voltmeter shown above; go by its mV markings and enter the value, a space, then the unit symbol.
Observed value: 30 mV
